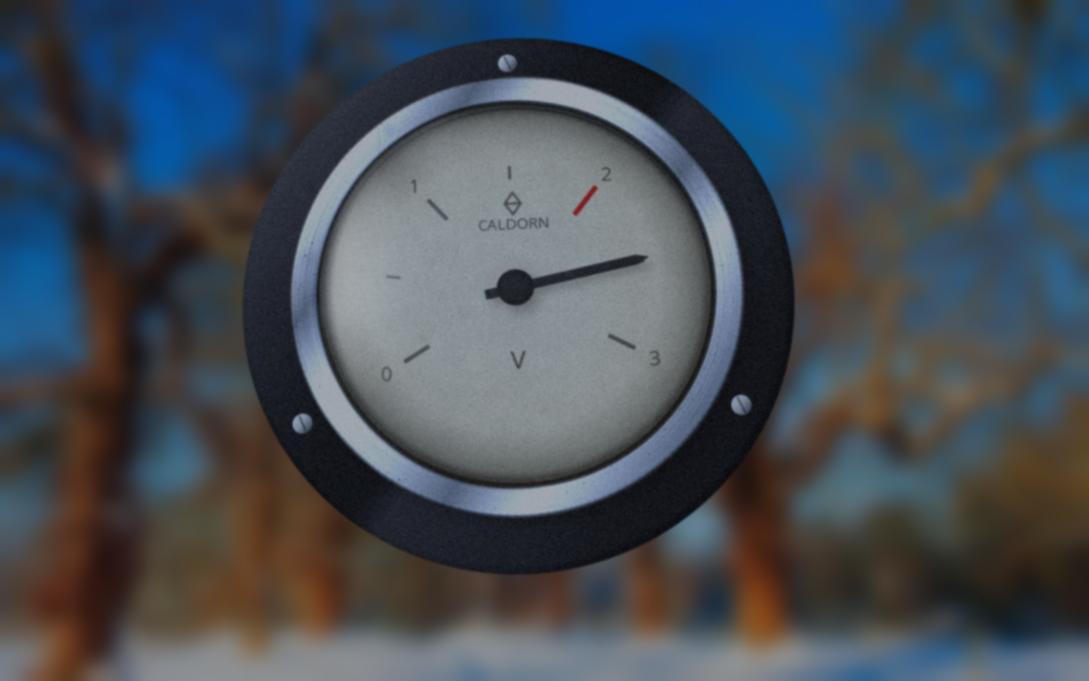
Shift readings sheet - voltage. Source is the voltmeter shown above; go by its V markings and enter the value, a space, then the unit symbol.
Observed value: 2.5 V
